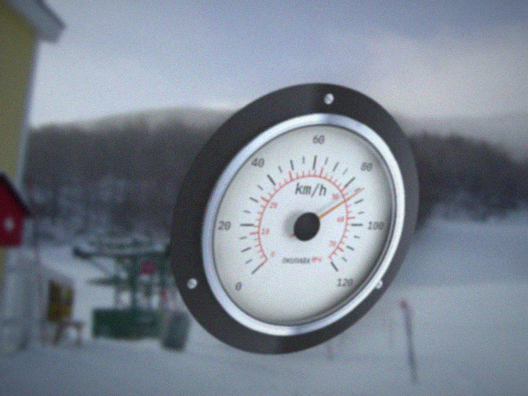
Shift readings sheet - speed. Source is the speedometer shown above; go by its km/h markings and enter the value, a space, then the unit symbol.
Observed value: 85 km/h
